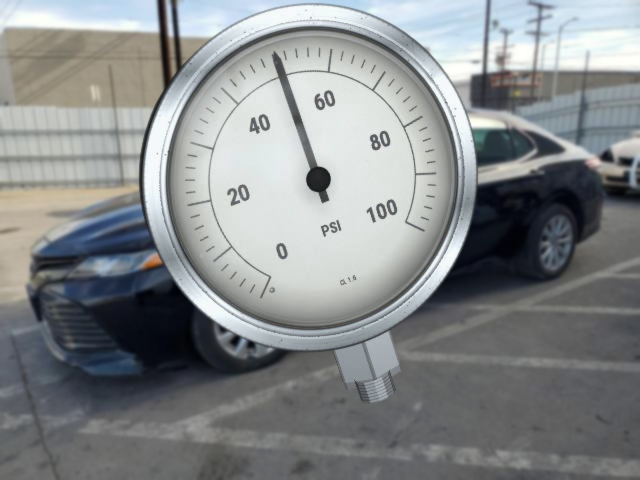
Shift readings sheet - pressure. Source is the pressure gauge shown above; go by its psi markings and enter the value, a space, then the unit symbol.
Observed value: 50 psi
